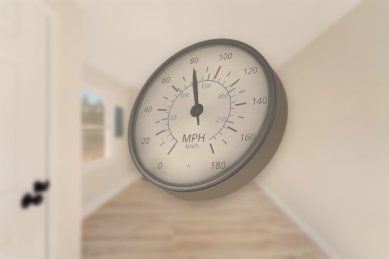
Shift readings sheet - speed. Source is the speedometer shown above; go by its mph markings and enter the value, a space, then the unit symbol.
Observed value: 80 mph
